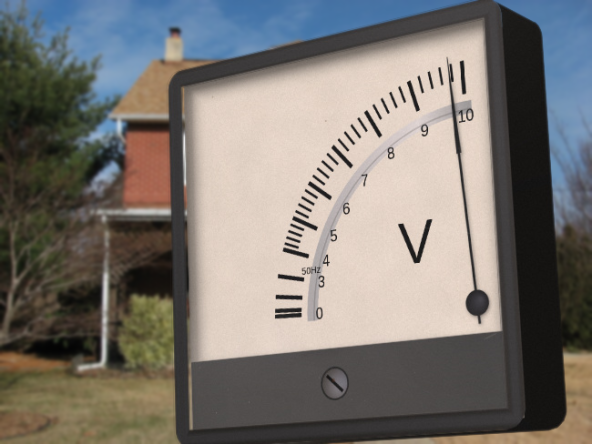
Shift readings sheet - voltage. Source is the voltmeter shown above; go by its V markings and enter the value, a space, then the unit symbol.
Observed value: 9.8 V
